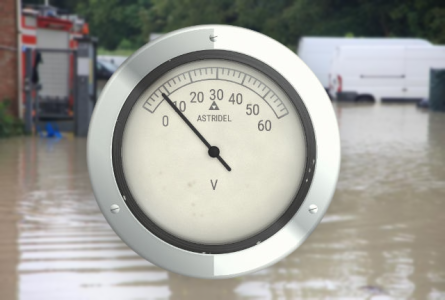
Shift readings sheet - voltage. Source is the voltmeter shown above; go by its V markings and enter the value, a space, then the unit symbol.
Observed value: 8 V
